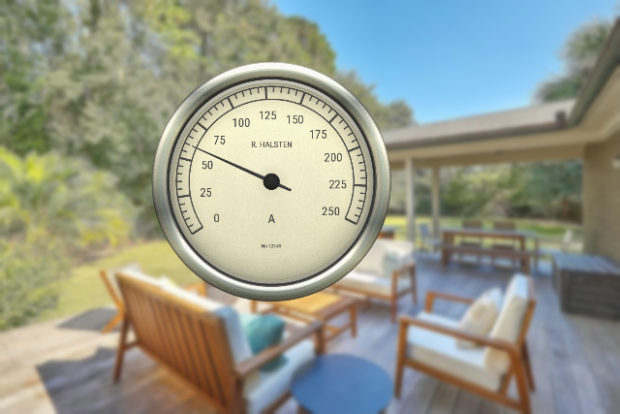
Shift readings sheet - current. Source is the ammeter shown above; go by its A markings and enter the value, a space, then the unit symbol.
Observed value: 60 A
